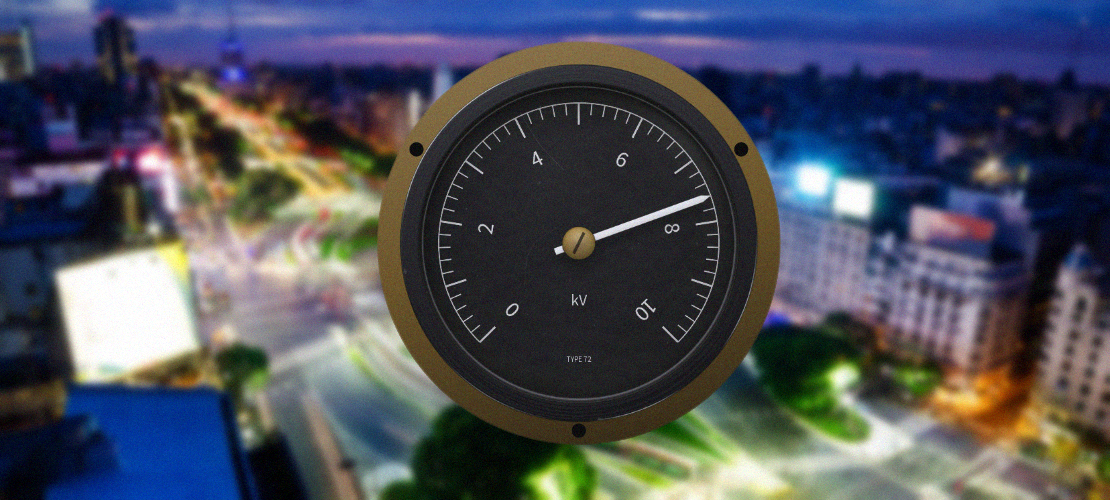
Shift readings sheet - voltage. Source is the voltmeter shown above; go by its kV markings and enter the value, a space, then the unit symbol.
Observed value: 7.6 kV
